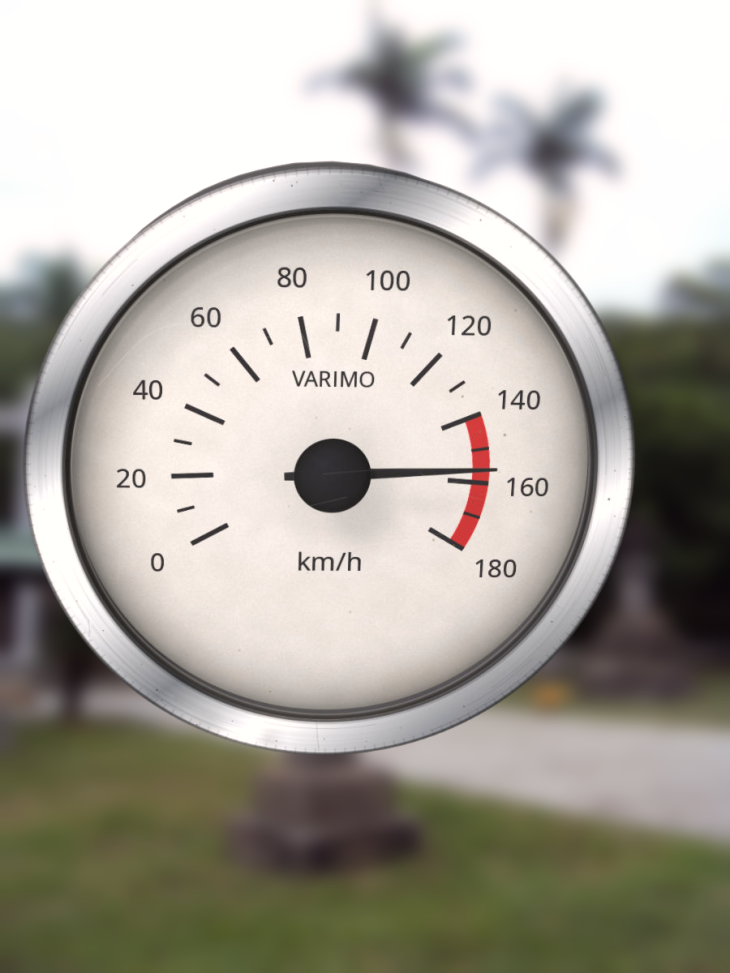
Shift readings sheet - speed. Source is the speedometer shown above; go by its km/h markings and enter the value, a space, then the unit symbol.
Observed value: 155 km/h
